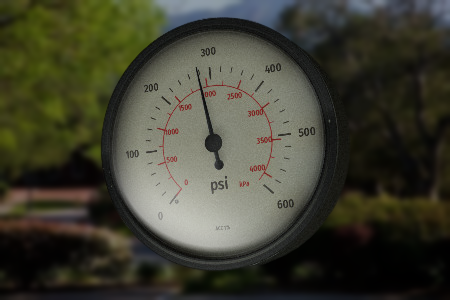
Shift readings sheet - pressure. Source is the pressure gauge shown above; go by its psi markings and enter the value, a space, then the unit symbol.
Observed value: 280 psi
